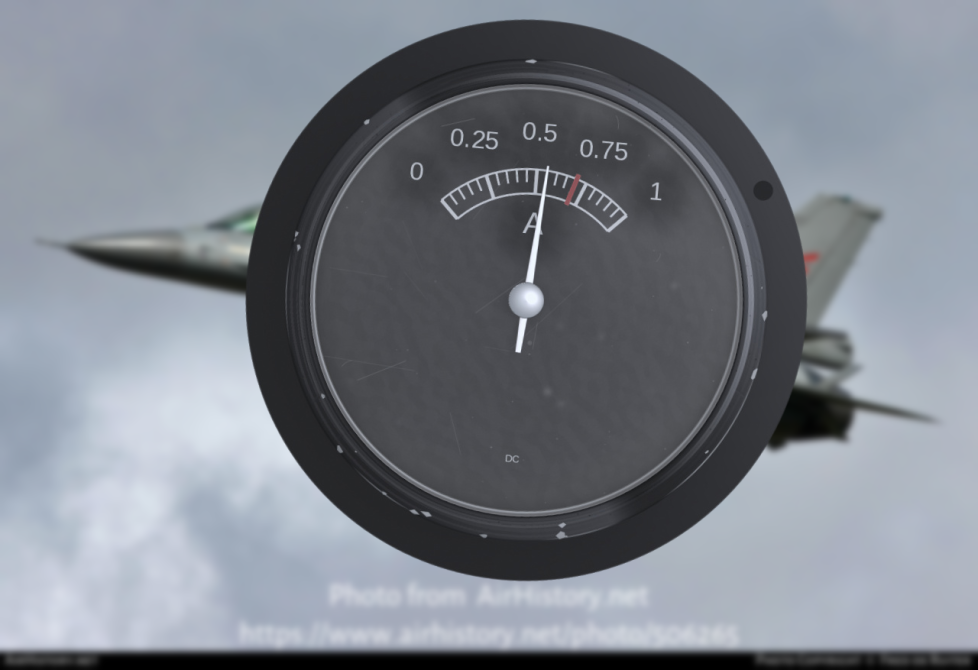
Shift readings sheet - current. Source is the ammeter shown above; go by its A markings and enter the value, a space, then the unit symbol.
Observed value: 0.55 A
